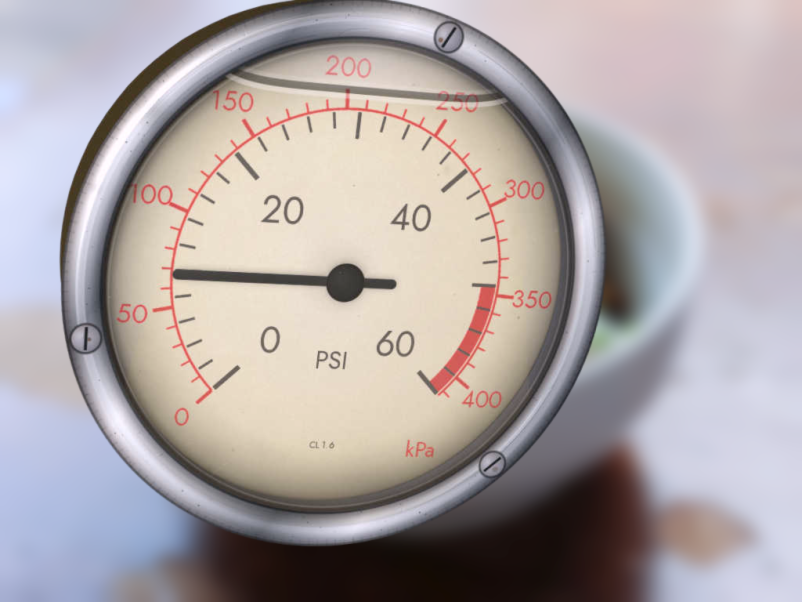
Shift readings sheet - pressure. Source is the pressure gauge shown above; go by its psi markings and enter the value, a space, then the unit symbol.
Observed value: 10 psi
